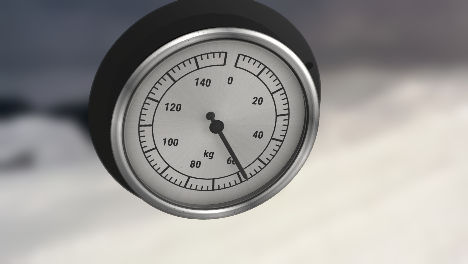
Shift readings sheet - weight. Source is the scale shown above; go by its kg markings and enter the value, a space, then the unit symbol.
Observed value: 58 kg
